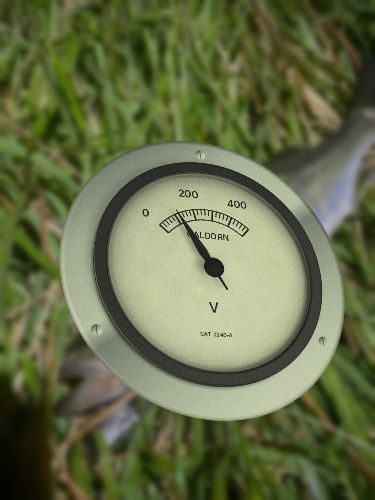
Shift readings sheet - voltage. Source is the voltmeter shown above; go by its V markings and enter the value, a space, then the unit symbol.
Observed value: 100 V
